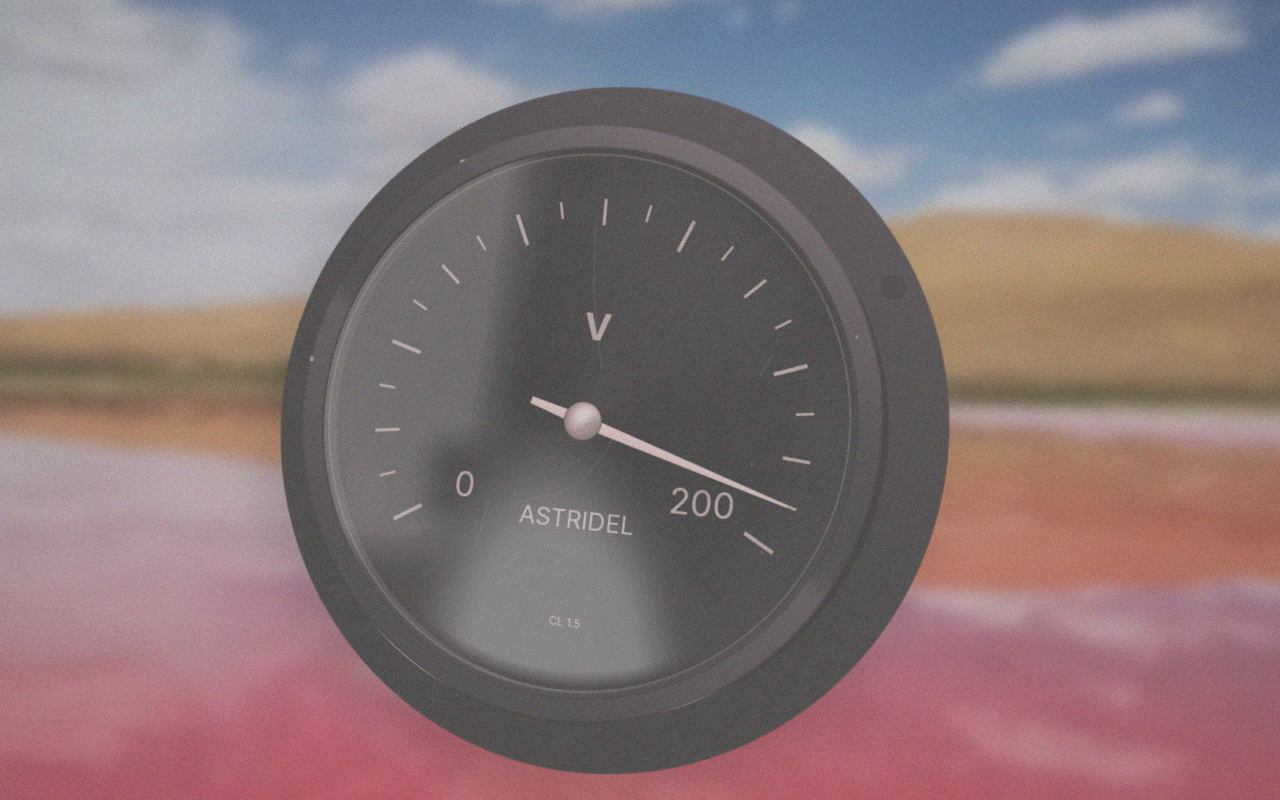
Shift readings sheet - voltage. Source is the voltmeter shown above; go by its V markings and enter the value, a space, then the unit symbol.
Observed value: 190 V
